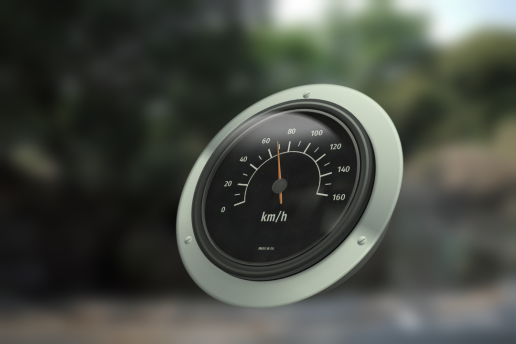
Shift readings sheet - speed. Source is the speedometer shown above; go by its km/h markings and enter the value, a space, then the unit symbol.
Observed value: 70 km/h
